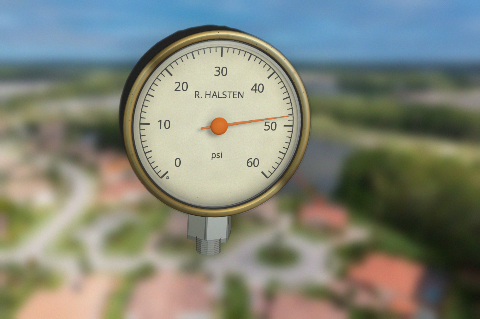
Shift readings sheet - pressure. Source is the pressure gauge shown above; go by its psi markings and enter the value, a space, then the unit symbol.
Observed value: 48 psi
